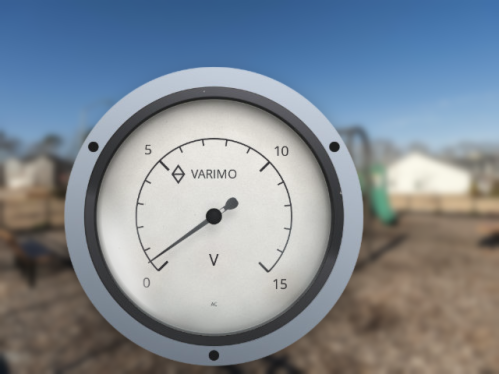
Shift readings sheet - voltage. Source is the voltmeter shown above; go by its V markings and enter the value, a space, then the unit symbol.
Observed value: 0.5 V
